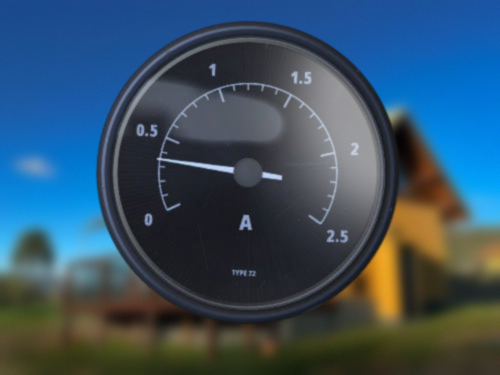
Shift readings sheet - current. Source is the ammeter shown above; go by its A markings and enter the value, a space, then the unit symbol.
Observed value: 0.35 A
